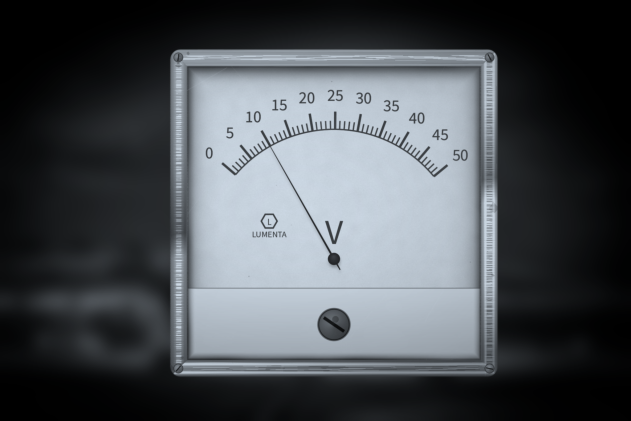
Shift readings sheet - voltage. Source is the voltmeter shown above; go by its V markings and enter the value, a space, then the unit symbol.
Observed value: 10 V
